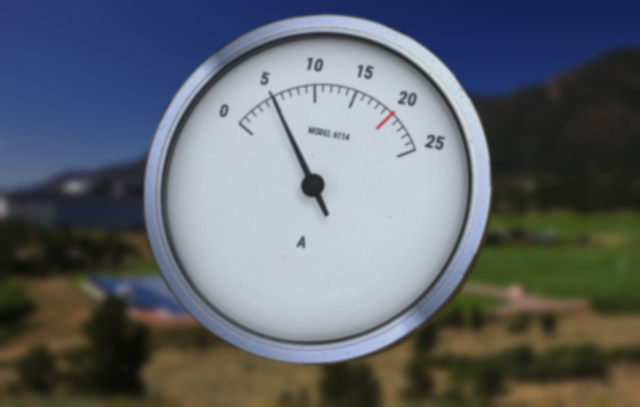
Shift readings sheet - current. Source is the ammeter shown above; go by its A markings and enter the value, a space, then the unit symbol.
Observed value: 5 A
